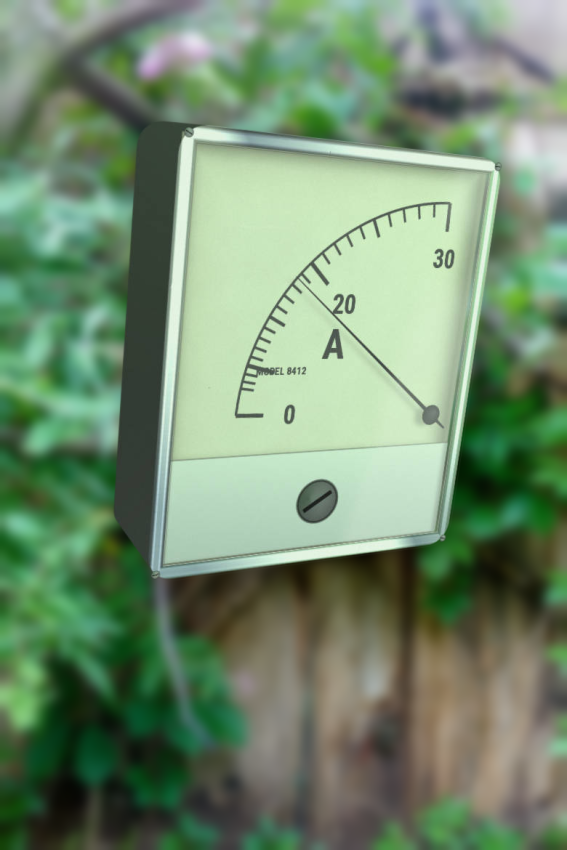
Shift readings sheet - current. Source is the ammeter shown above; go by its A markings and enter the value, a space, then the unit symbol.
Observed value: 18.5 A
